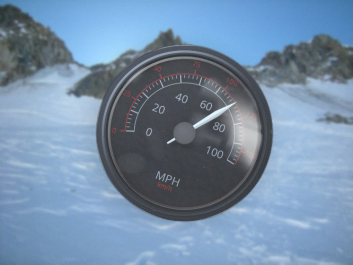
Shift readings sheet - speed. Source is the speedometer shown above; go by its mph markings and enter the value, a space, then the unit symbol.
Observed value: 70 mph
